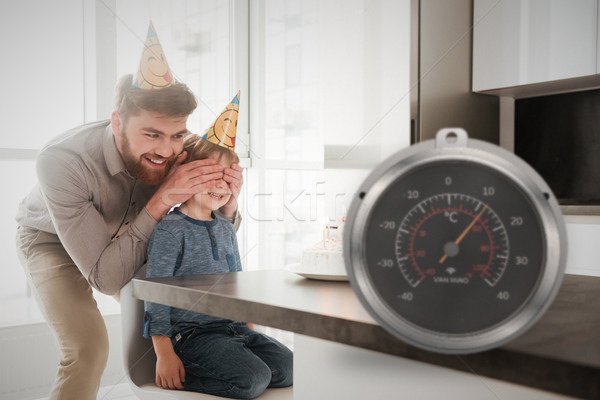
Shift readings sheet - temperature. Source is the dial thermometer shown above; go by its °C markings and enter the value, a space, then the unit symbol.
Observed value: 12 °C
